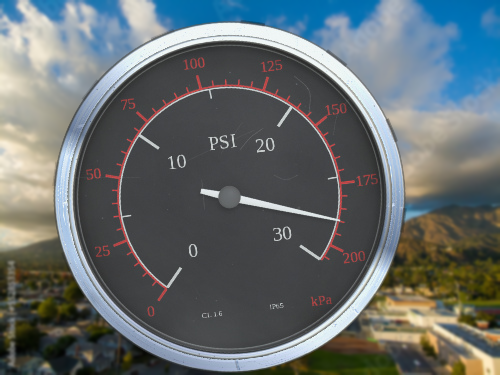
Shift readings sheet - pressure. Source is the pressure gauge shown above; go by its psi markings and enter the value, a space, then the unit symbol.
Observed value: 27.5 psi
